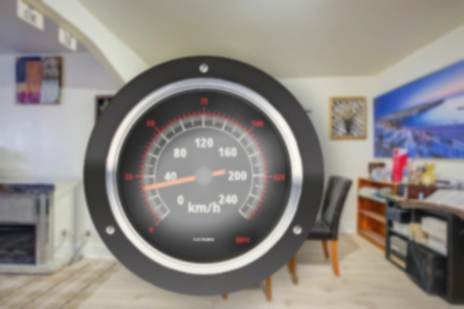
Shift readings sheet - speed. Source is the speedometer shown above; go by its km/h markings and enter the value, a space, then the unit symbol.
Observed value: 30 km/h
